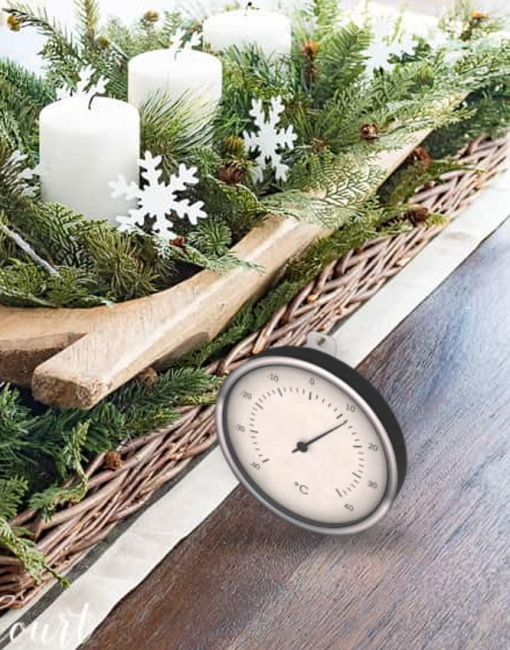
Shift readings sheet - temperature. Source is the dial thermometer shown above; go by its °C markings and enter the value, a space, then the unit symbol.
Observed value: 12 °C
